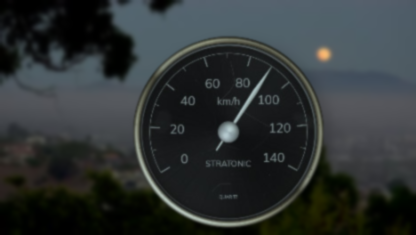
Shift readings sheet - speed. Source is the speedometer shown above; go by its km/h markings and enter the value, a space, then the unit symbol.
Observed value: 90 km/h
